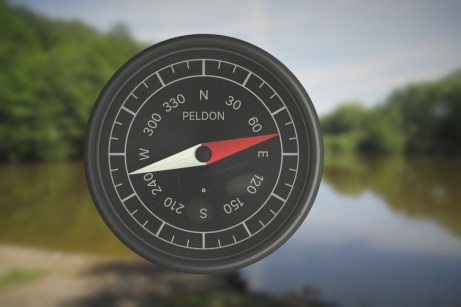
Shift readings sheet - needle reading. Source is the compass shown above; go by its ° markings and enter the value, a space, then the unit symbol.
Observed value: 75 °
